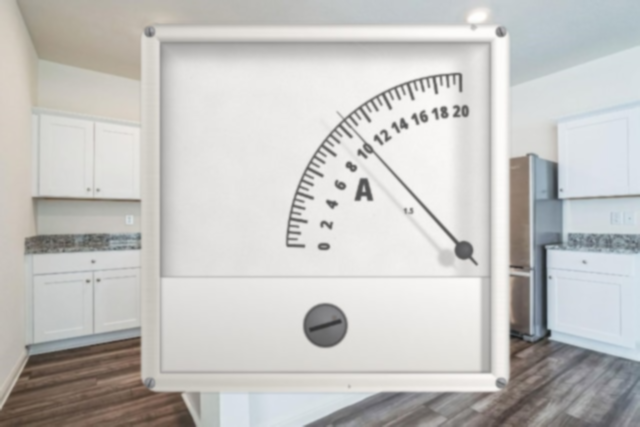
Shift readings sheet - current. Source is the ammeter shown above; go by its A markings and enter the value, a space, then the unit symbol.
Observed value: 10.5 A
